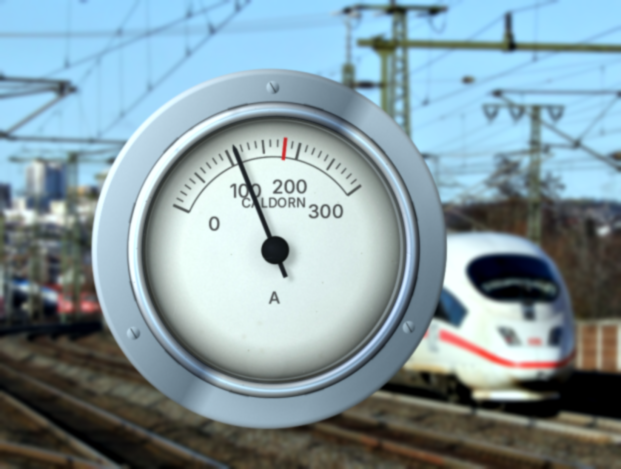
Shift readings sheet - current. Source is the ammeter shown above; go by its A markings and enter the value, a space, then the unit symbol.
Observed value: 110 A
